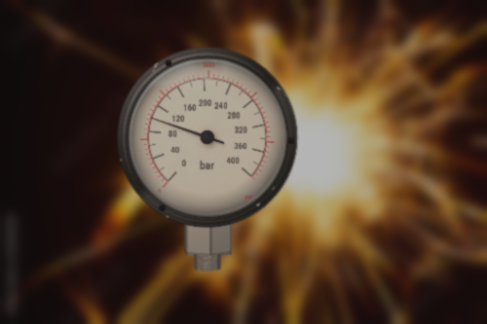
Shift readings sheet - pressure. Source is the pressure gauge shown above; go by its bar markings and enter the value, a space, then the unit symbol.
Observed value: 100 bar
